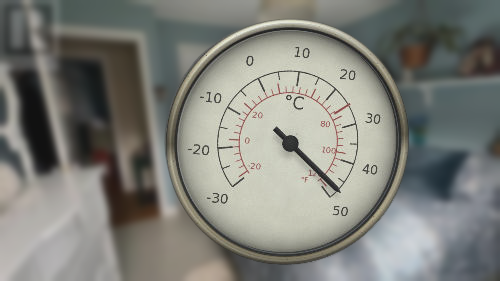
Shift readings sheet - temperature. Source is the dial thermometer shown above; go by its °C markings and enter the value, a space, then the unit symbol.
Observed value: 47.5 °C
